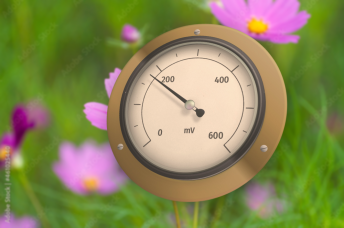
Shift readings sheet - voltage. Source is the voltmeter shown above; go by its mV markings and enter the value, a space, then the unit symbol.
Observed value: 175 mV
